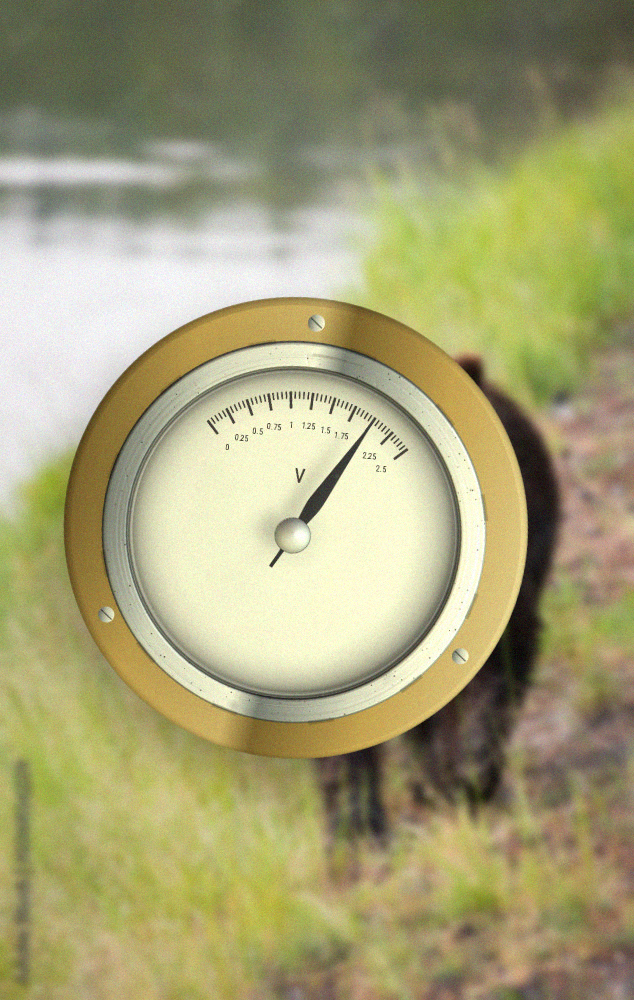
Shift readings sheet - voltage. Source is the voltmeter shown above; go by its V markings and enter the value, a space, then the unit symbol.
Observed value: 2 V
